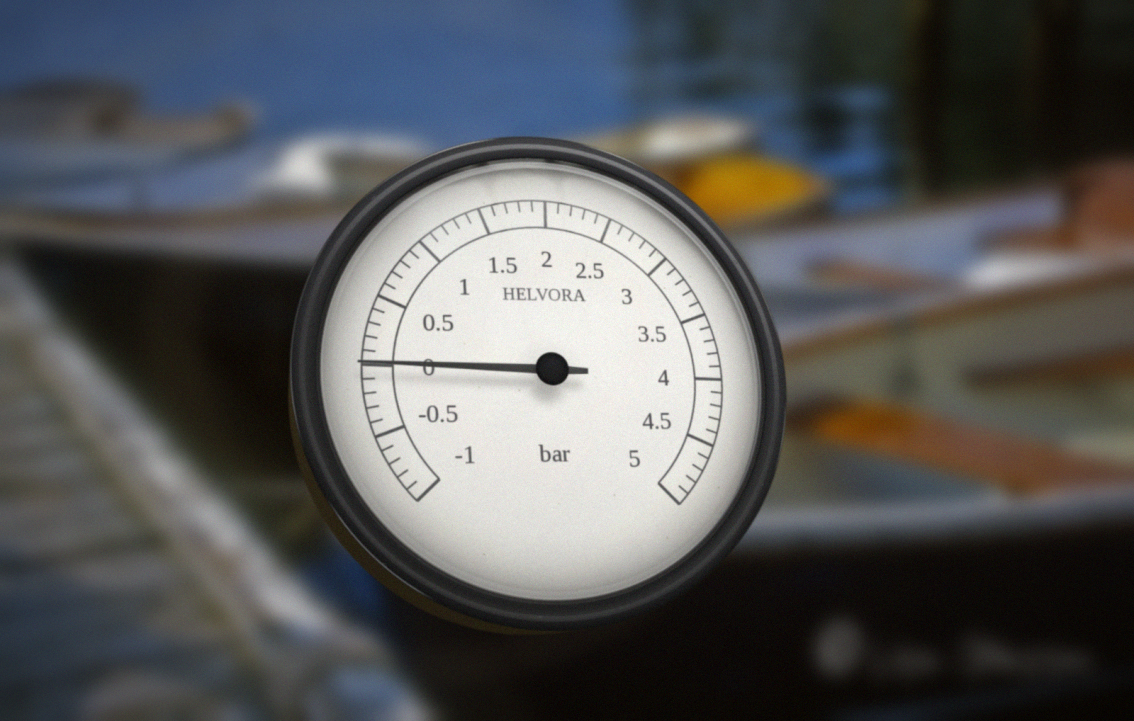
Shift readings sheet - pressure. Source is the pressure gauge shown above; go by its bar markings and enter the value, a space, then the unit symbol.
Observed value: 0 bar
